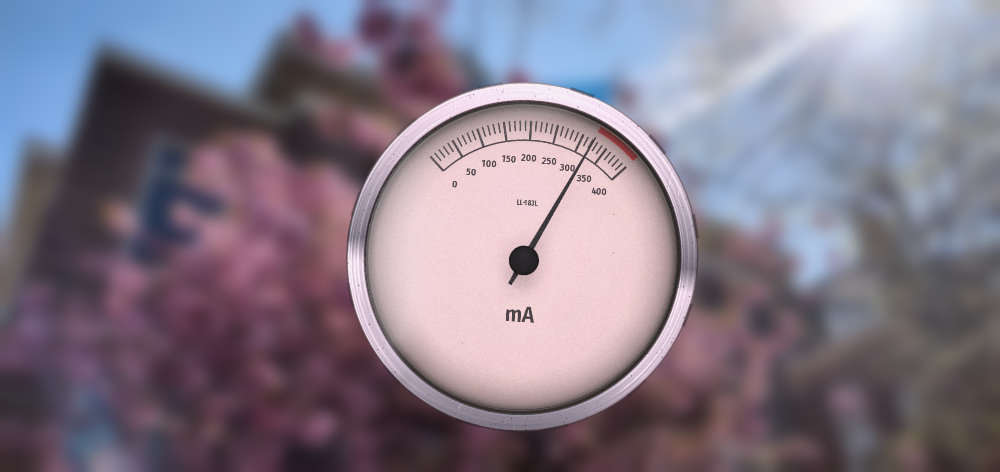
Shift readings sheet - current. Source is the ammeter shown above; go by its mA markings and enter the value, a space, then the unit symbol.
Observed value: 320 mA
